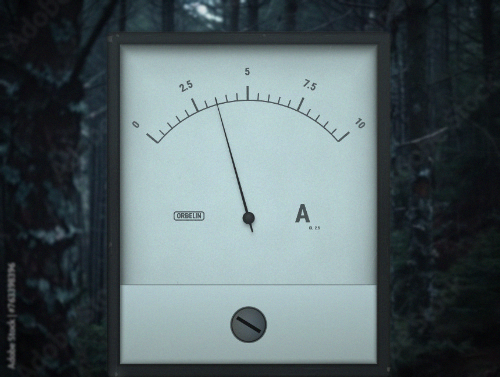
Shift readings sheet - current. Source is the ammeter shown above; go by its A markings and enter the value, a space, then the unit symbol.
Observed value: 3.5 A
